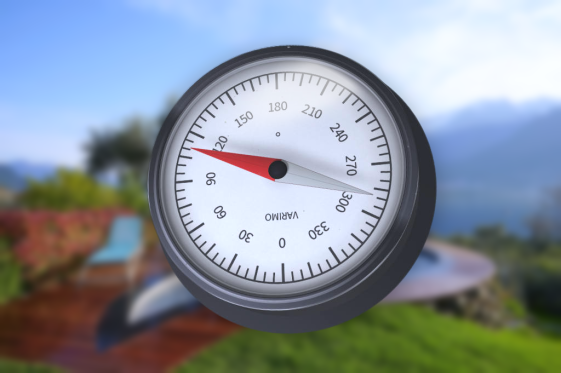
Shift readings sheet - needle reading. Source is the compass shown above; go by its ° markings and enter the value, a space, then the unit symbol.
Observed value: 110 °
